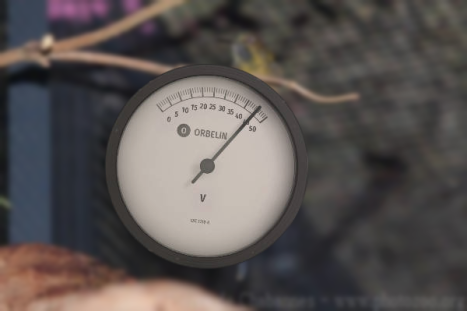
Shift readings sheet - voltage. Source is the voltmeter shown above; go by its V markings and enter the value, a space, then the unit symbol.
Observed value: 45 V
